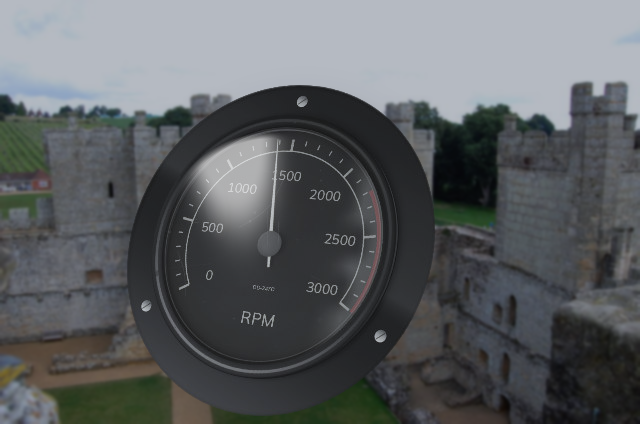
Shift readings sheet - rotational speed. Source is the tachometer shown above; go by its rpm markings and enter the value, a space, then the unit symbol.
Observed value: 1400 rpm
